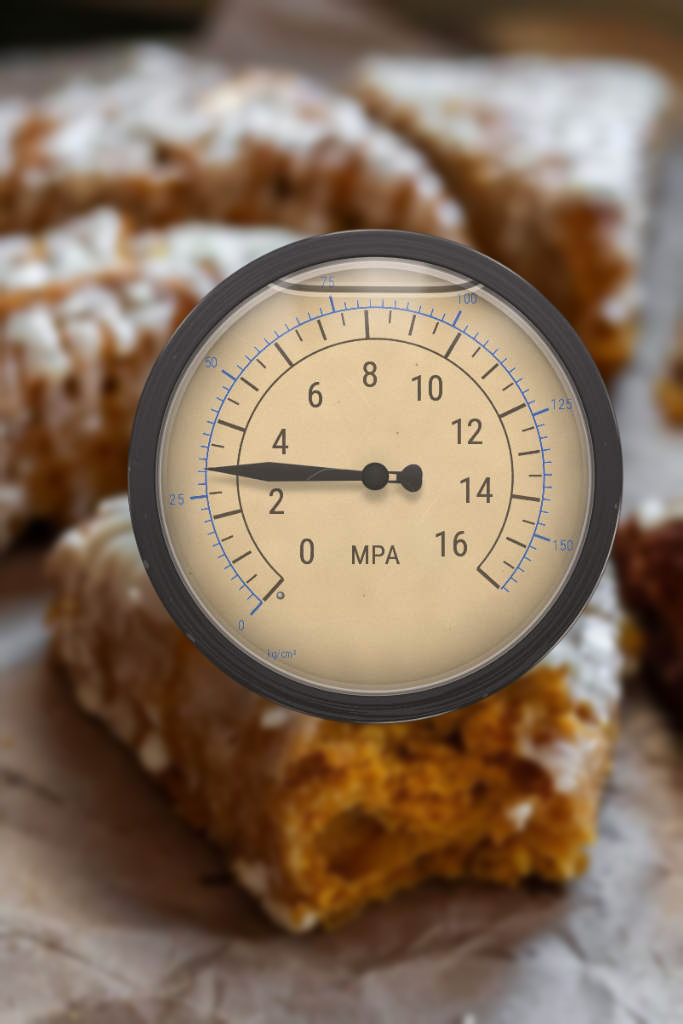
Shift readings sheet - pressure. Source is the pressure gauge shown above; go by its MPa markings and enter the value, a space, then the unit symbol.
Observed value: 3 MPa
